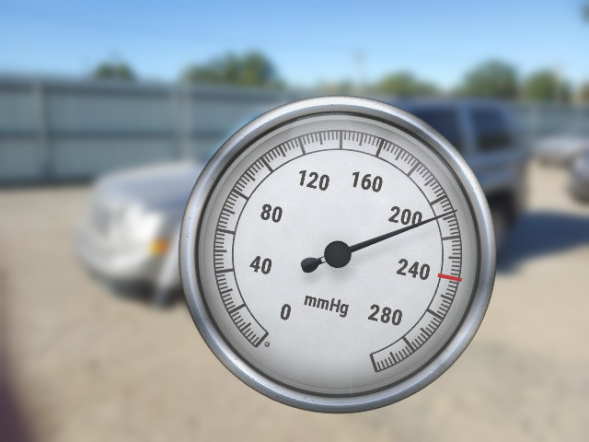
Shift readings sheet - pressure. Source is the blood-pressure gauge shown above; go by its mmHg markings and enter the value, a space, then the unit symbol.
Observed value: 208 mmHg
